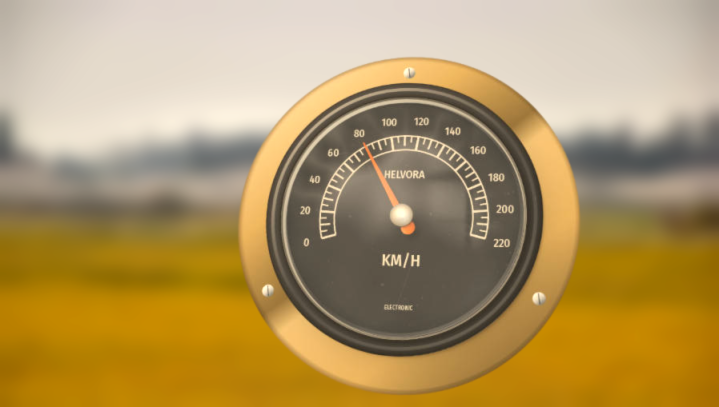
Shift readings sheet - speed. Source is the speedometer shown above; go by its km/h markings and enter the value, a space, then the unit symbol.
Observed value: 80 km/h
